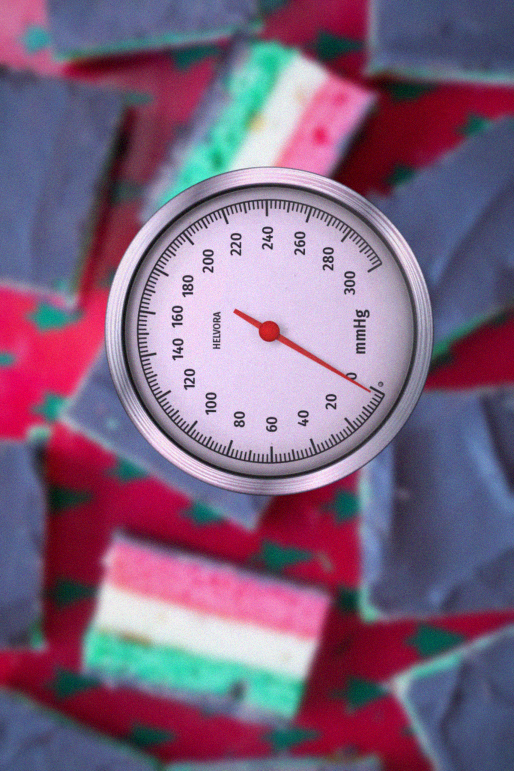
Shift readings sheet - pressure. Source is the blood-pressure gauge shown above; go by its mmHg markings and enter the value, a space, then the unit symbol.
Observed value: 2 mmHg
